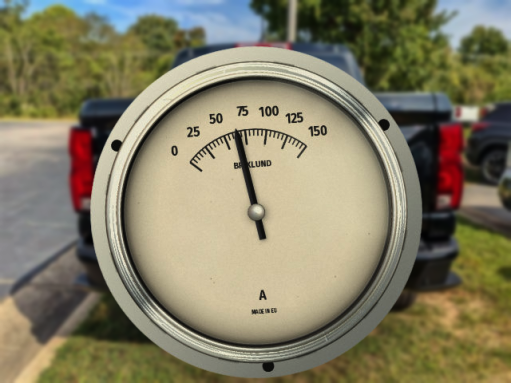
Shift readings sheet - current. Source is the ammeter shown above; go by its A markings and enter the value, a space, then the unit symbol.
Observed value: 65 A
